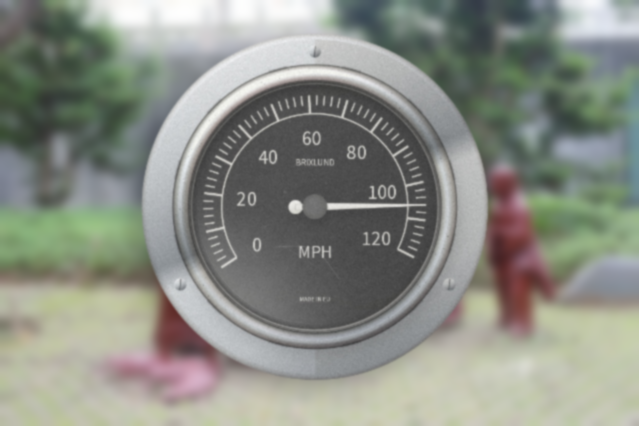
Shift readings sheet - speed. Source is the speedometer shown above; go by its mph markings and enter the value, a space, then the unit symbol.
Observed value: 106 mph
